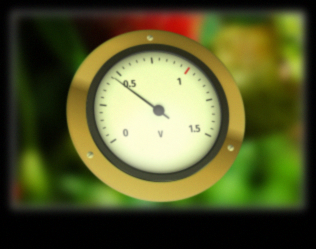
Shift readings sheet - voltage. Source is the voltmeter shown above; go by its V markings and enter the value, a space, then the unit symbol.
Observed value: 0.45 V
